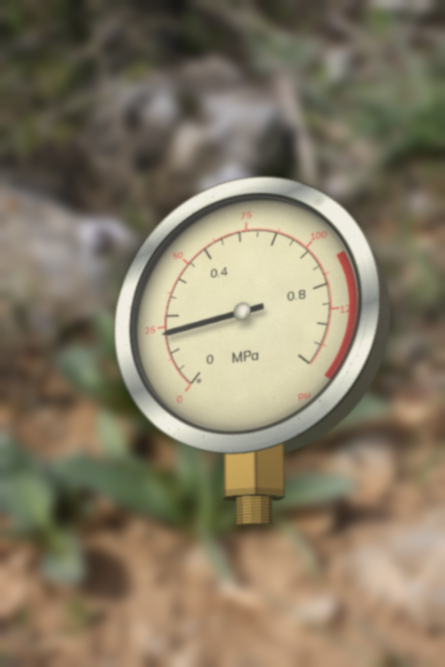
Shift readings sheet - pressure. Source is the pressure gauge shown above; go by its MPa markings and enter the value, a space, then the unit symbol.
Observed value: 0.15 MPa
